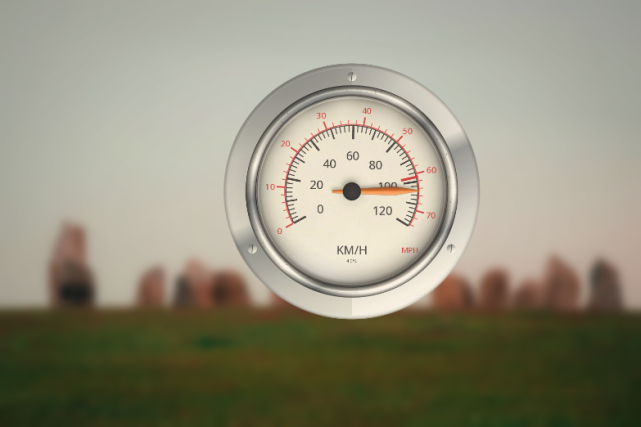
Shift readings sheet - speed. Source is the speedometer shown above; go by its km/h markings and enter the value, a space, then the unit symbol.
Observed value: 104 km/h
